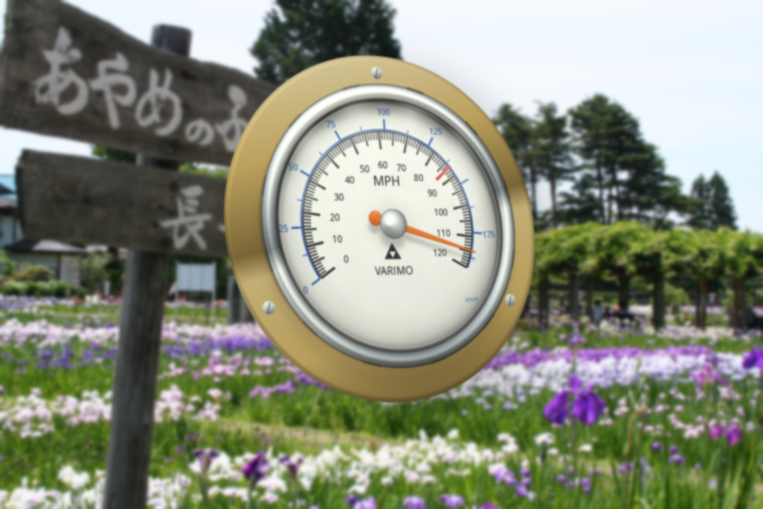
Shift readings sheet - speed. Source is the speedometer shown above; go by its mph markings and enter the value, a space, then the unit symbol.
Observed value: 115 mph
